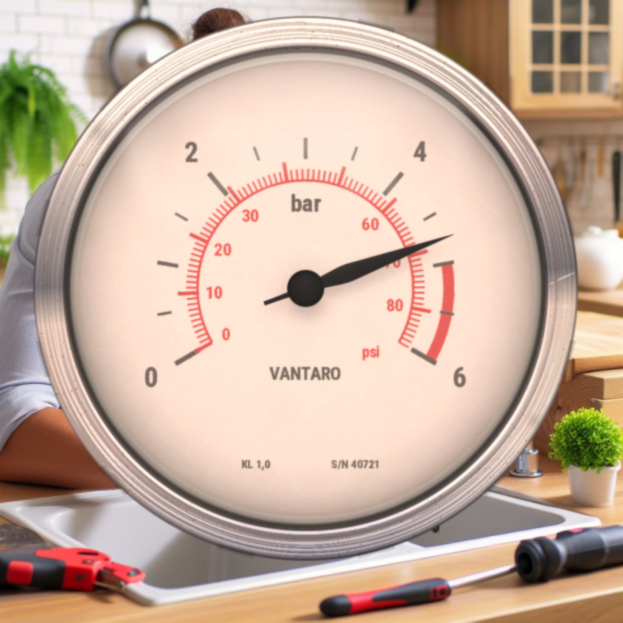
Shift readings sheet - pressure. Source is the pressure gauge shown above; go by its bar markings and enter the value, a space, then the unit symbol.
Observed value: 4.75 bar
